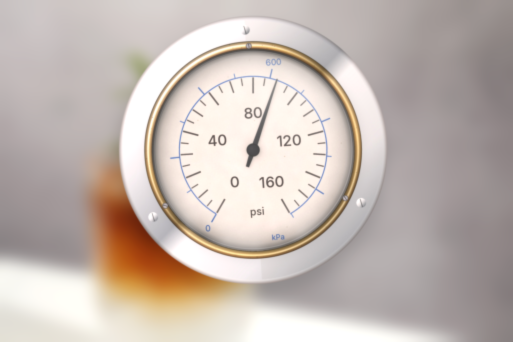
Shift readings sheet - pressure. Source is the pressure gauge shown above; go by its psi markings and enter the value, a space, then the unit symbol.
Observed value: 90 psi
